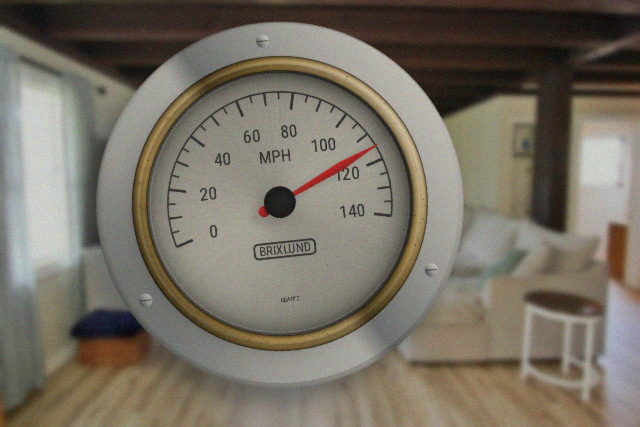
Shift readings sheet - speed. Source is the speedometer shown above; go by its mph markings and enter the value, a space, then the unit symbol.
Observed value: 115 mph
